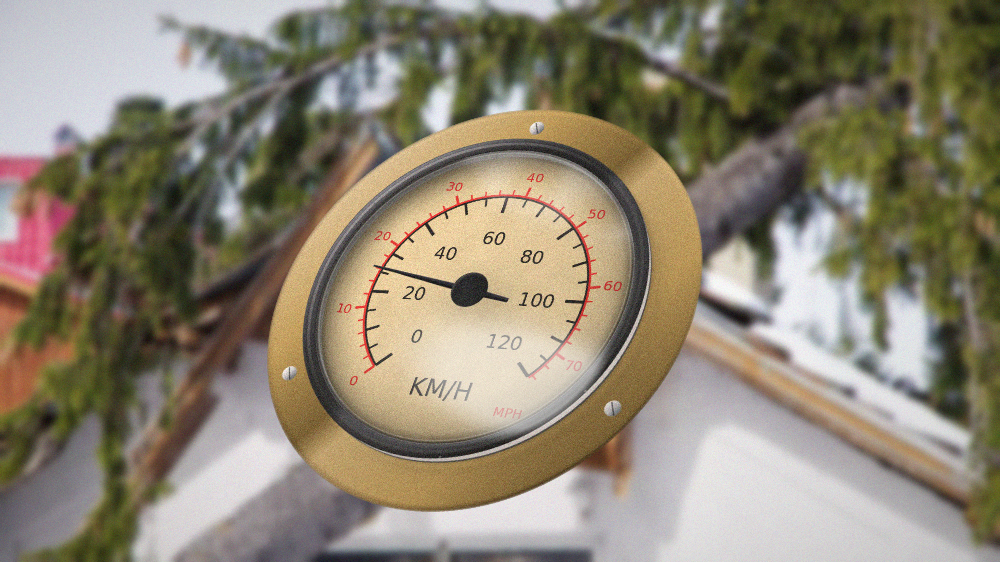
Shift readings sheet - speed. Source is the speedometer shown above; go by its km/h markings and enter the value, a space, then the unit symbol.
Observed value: 25 km/h
